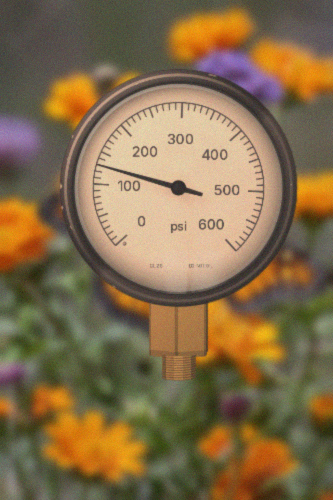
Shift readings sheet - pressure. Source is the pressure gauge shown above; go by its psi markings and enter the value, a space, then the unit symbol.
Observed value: 130 psi
